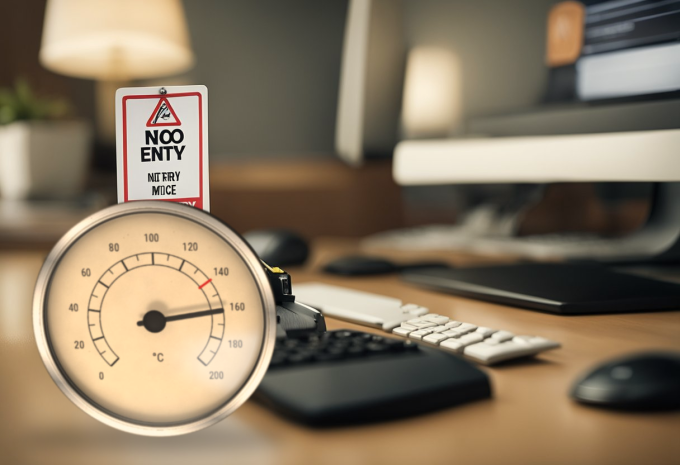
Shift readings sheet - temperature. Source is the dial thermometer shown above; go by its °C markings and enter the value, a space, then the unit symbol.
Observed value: 160 °C
